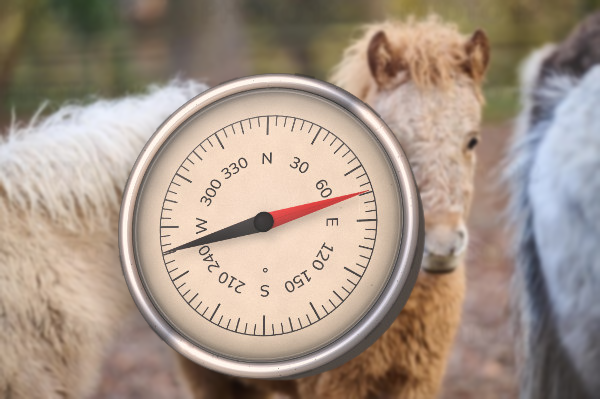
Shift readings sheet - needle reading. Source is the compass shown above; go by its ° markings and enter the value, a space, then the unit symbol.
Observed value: 75 °
